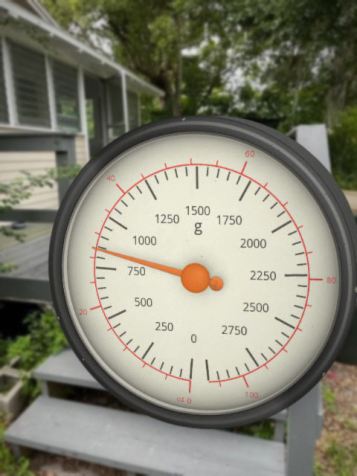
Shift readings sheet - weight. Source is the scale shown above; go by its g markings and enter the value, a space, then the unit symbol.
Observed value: 850 g
